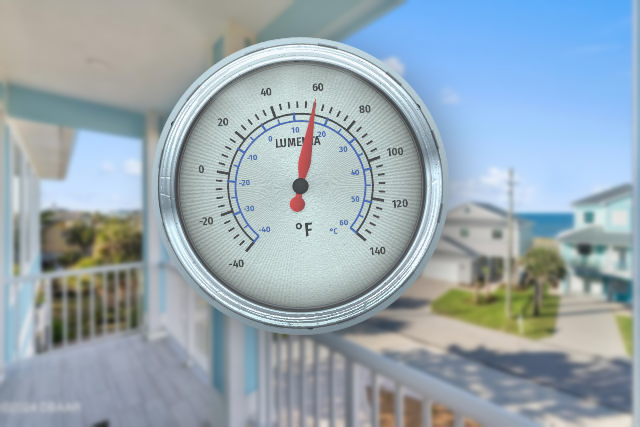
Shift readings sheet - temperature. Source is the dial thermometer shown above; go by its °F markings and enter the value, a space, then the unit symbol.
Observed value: 60 °F
